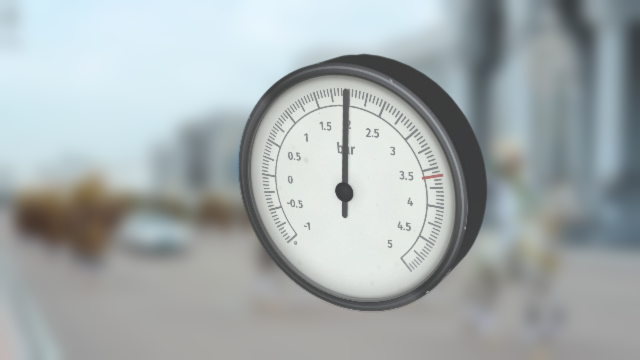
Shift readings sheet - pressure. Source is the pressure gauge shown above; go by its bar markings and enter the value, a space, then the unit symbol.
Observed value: 2 bar
